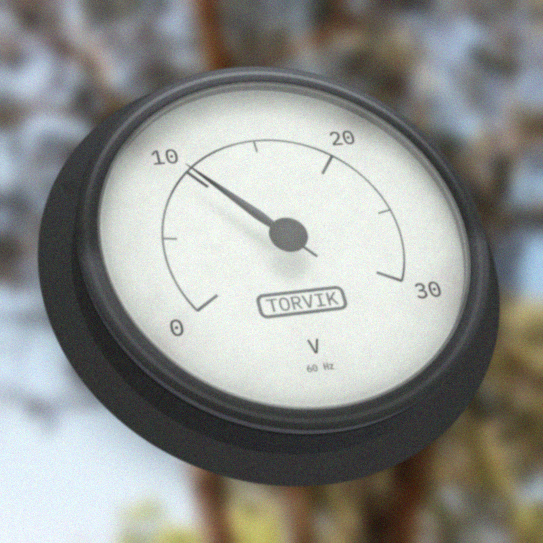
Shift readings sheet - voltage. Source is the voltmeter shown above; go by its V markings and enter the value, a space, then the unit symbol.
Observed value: 10 V
